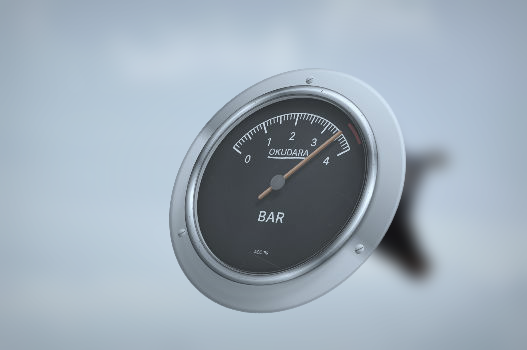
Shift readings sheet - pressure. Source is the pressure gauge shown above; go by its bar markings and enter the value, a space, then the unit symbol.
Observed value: 3.5 bar
